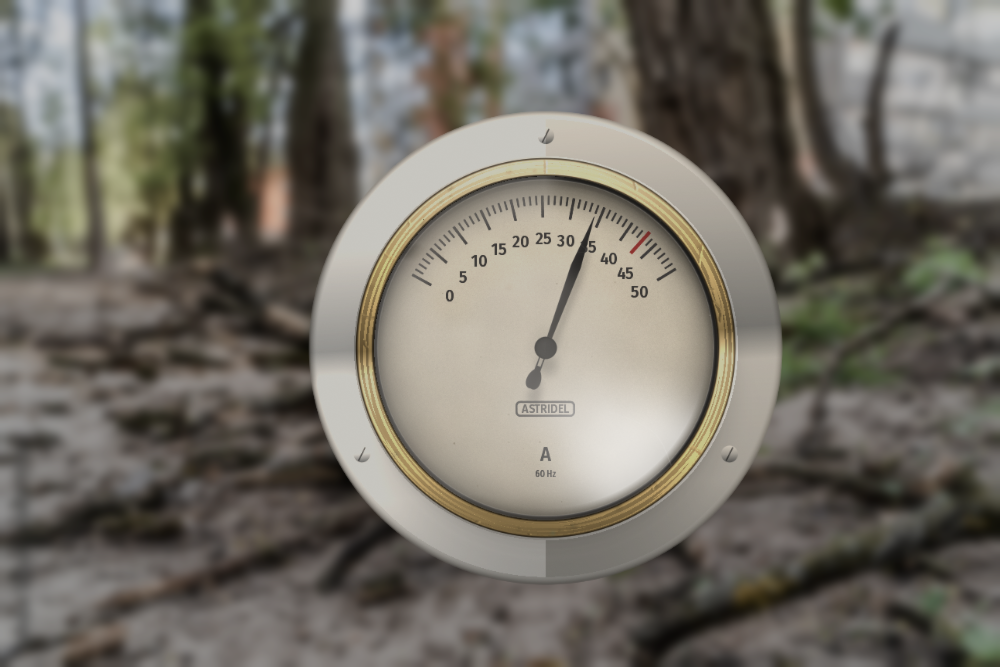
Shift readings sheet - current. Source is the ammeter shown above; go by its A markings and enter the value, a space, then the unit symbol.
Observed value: 34 A
